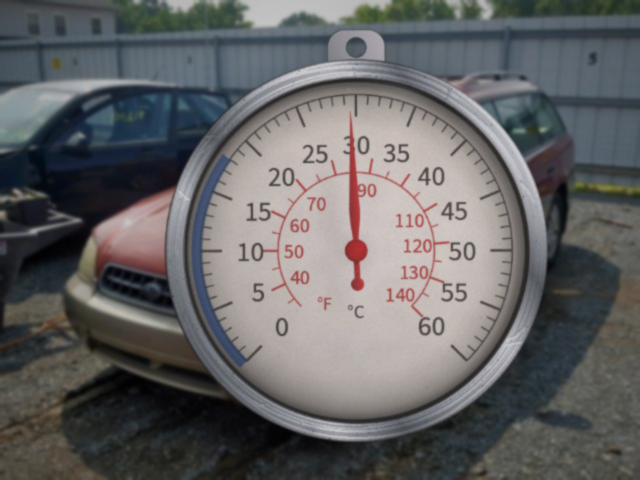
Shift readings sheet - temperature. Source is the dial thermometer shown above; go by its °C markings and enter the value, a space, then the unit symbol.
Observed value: 29.5 °C
